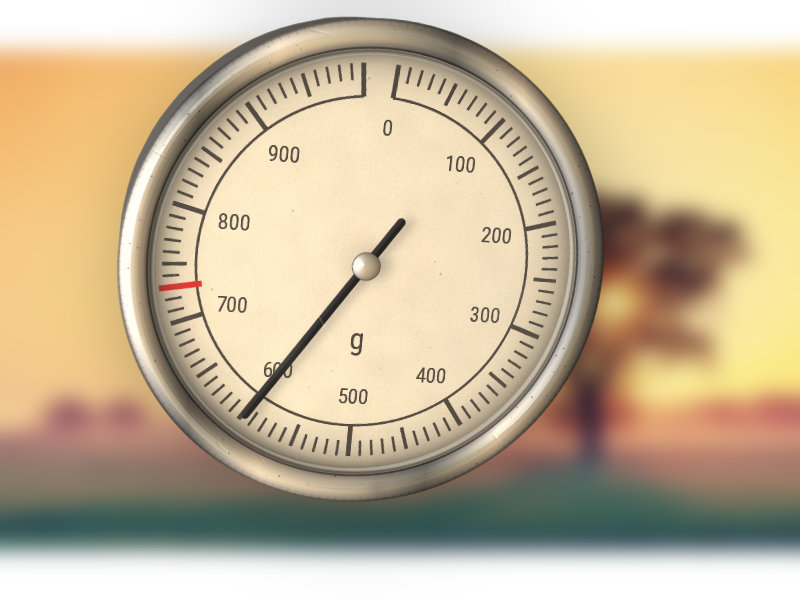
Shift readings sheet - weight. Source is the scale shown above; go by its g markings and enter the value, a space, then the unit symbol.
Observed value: 600 g
